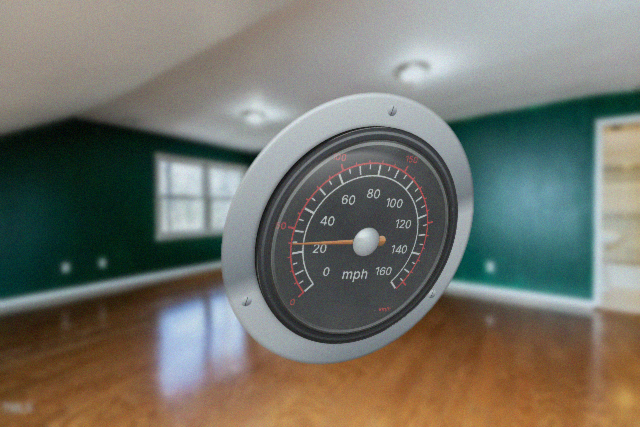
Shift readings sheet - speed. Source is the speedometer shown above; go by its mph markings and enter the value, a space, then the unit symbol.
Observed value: 25 mph
